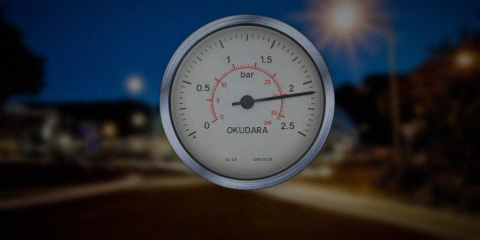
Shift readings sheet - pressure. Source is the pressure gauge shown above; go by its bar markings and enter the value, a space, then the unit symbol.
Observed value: 2.1 bar
